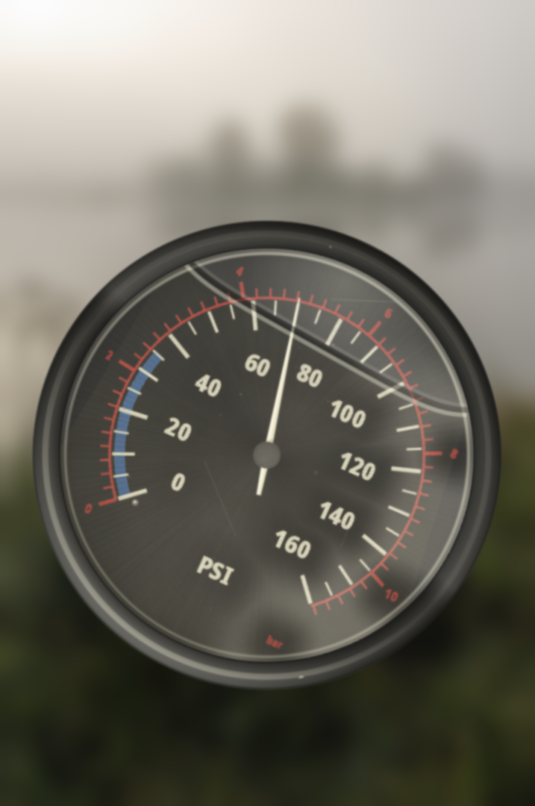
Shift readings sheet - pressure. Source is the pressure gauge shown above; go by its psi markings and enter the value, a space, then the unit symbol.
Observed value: 70 psi
